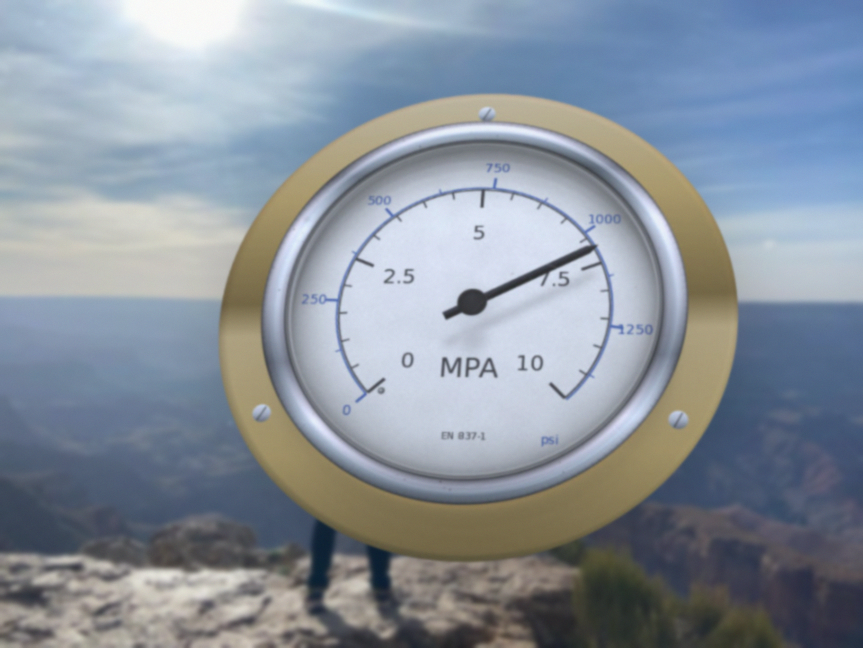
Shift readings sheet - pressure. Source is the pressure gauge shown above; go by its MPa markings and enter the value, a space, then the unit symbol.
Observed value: 7.25 MPa
